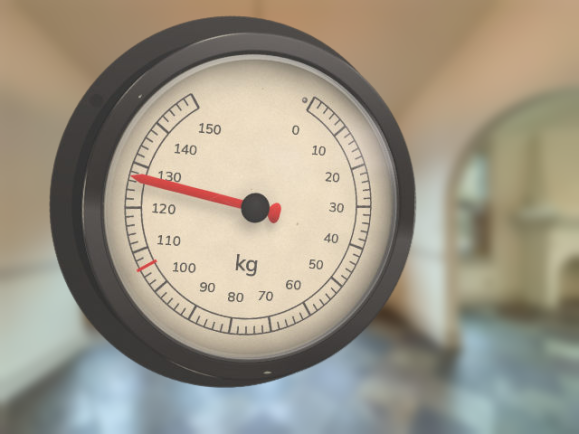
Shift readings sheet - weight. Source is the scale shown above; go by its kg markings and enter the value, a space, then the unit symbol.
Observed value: 127 kg
